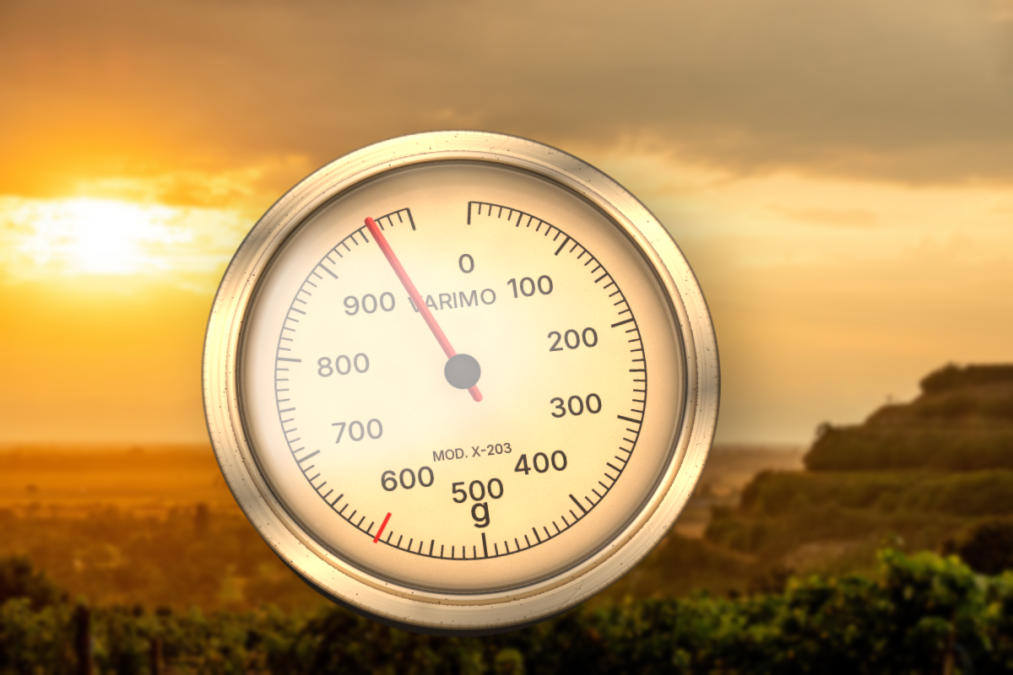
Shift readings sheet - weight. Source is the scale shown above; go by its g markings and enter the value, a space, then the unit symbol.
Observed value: 960 g
